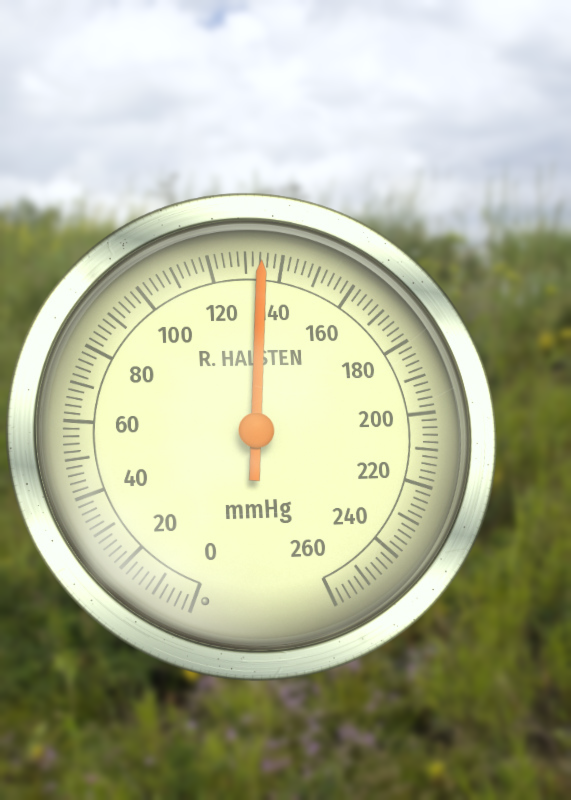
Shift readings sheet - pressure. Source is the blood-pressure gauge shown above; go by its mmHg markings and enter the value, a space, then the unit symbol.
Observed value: 134 mmHg
